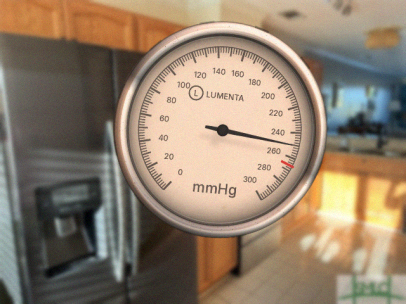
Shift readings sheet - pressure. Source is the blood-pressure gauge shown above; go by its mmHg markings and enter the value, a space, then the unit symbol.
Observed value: 250 mmHg
